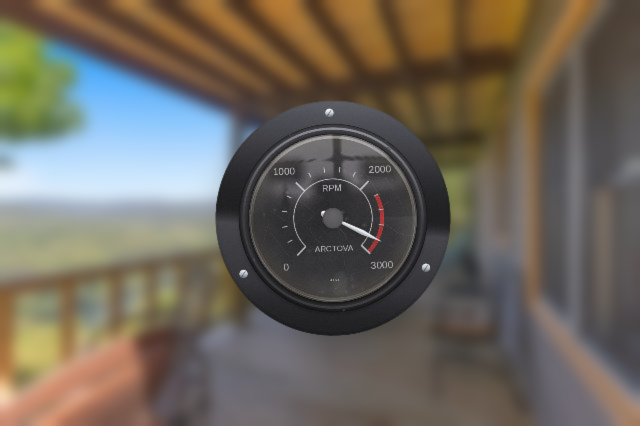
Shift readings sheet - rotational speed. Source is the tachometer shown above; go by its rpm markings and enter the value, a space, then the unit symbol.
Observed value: 2800 rpm
